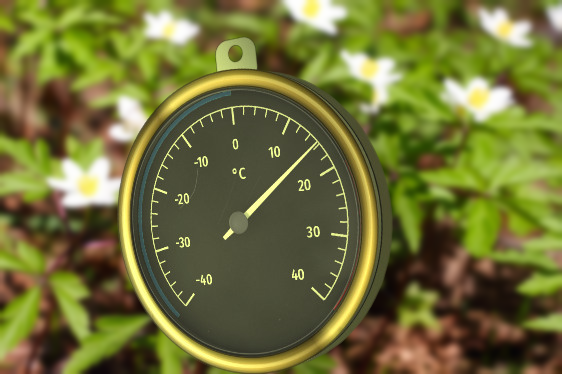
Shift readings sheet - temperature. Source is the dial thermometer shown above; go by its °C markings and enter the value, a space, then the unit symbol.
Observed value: 16 °C
